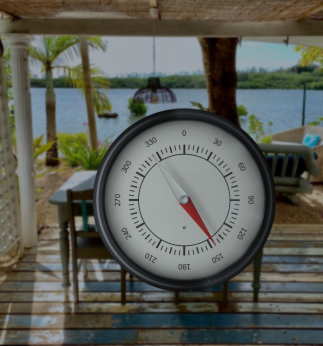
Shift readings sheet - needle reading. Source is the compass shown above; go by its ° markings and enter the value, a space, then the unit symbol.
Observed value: 145 °
